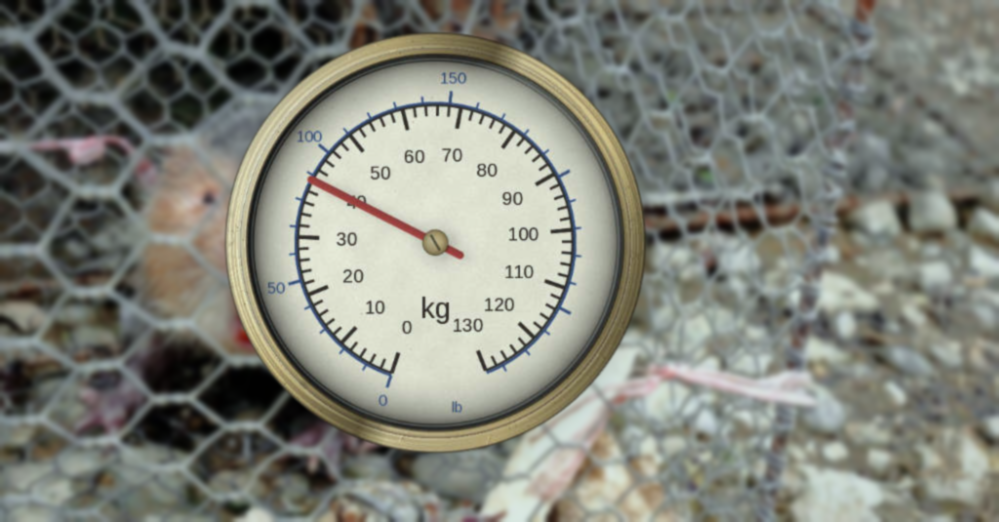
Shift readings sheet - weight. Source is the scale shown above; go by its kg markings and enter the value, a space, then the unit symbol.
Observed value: 40 kg
